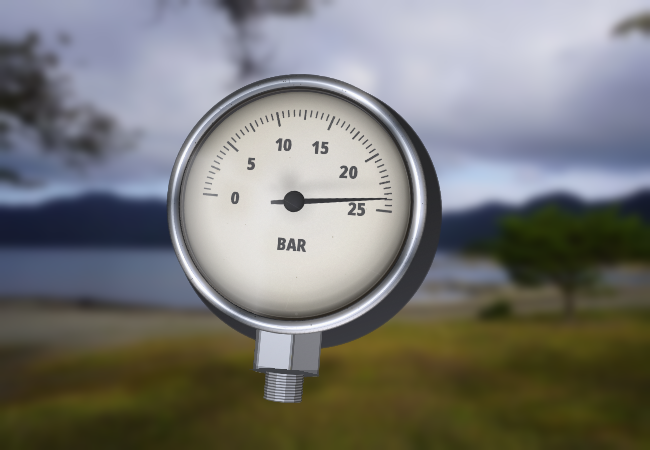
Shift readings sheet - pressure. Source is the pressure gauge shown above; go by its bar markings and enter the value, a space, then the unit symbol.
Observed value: 24 bar
